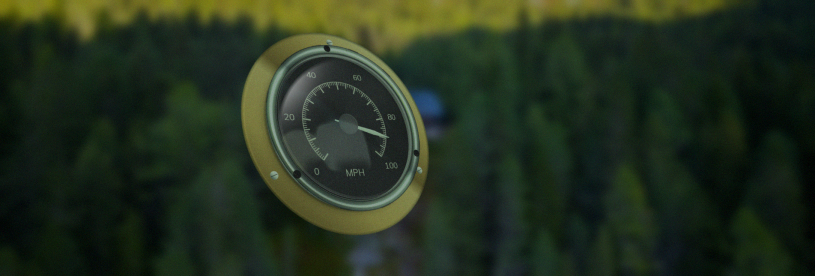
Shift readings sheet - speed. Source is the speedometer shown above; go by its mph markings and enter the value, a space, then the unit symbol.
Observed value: 90 mph
